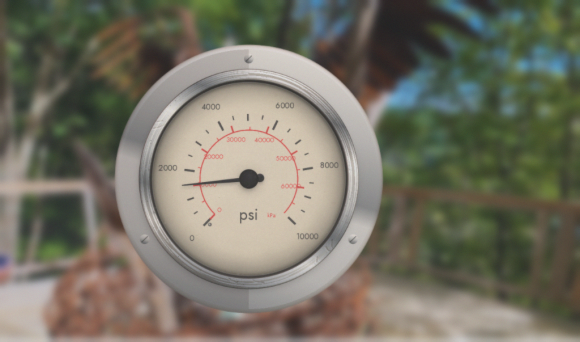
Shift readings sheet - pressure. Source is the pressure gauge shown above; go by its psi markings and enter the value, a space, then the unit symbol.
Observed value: 1500 psi
